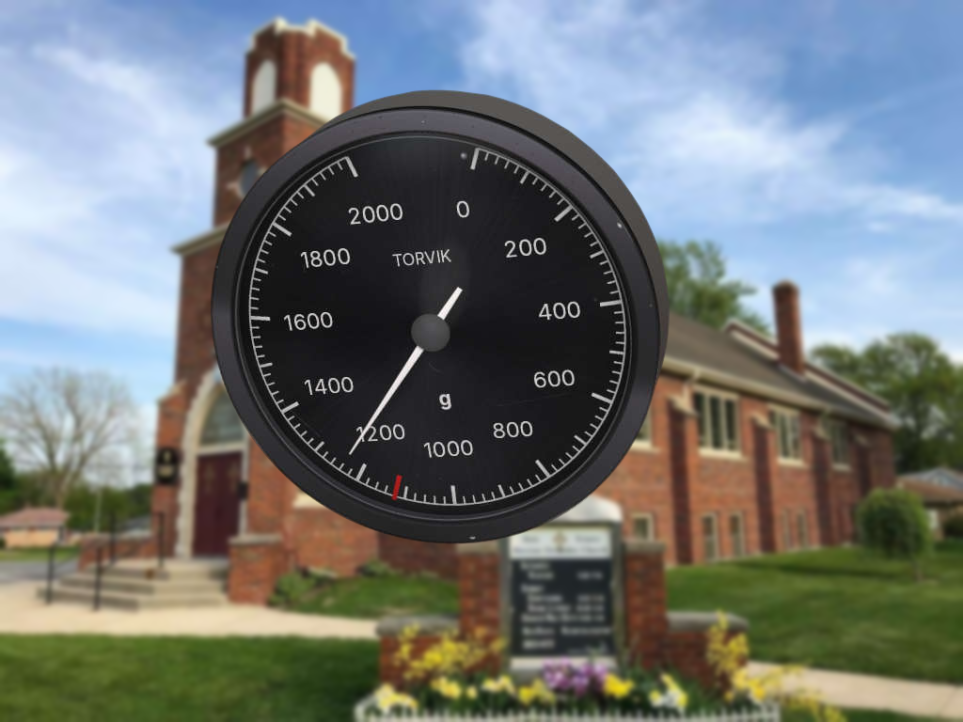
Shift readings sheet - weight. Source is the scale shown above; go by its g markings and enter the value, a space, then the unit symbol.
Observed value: 1240 g
